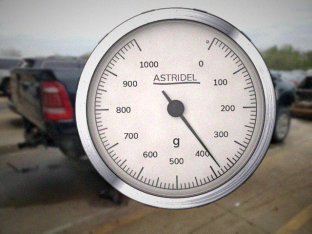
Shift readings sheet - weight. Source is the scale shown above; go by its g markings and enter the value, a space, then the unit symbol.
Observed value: 380 g
